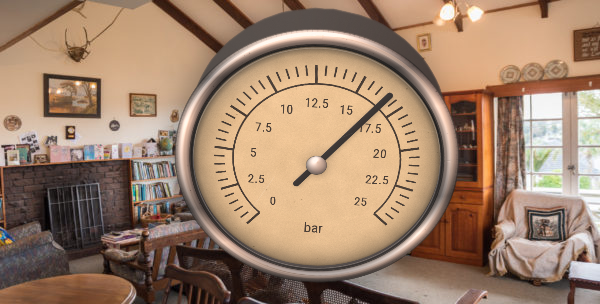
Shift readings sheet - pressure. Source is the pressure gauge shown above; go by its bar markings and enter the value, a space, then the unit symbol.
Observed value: 16.5 bar
